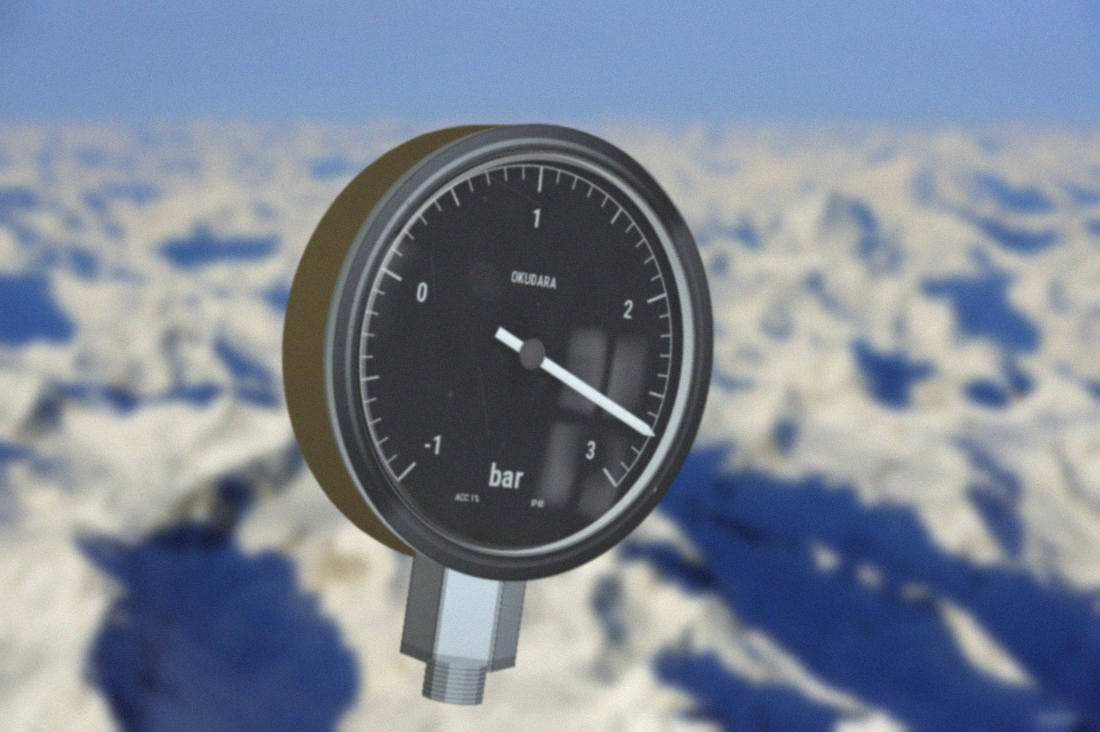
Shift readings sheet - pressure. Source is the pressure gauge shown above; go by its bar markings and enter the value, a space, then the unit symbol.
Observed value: 2.7 bar
